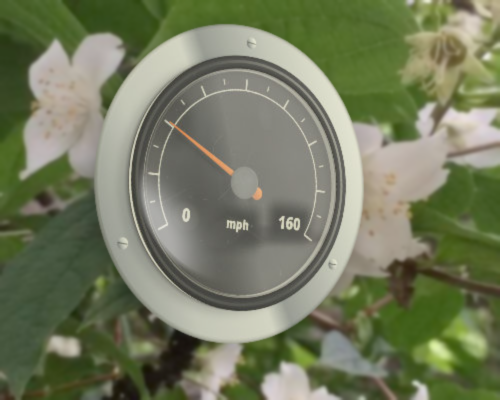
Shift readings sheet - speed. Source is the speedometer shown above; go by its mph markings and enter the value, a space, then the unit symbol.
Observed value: 40 mph
